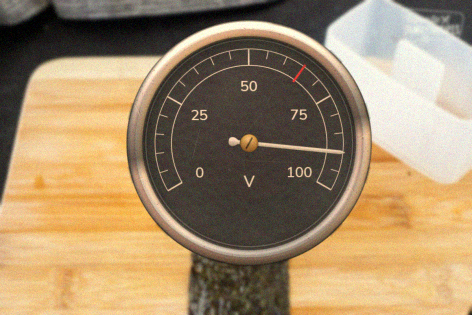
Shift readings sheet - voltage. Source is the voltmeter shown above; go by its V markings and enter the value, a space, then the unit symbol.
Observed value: 90 V
